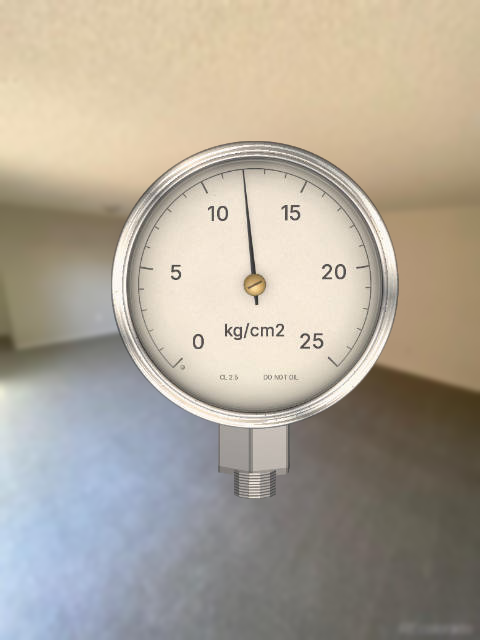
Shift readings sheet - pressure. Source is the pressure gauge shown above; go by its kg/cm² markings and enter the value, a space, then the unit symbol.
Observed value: 12 kg/cm²
